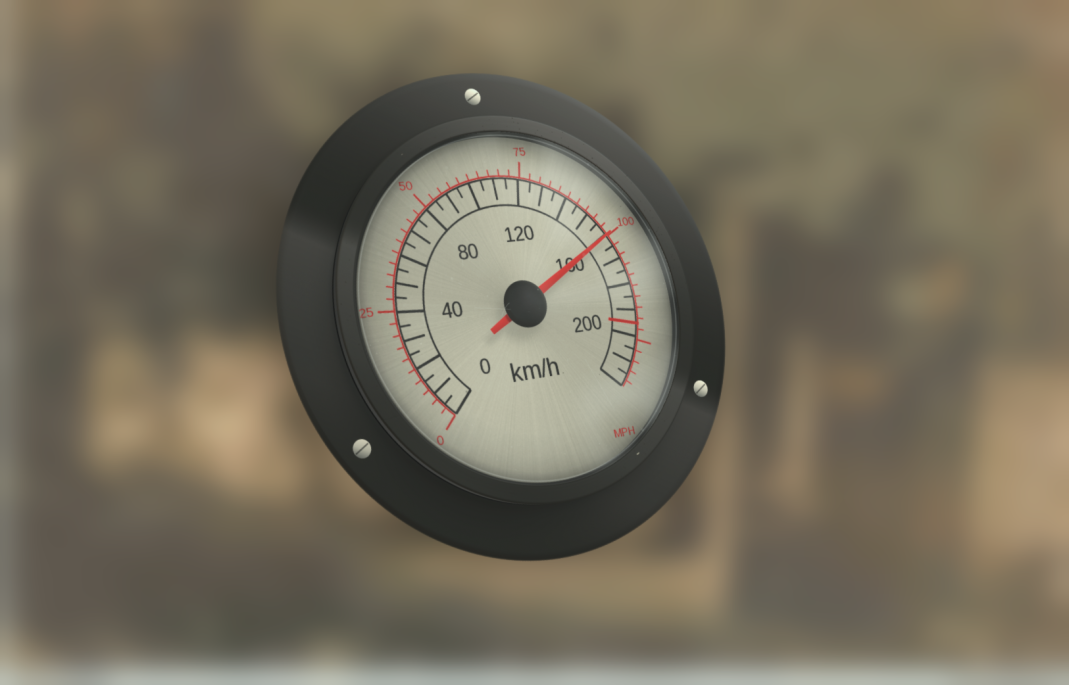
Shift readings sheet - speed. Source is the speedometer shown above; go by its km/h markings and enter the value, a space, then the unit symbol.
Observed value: 160 km/h
